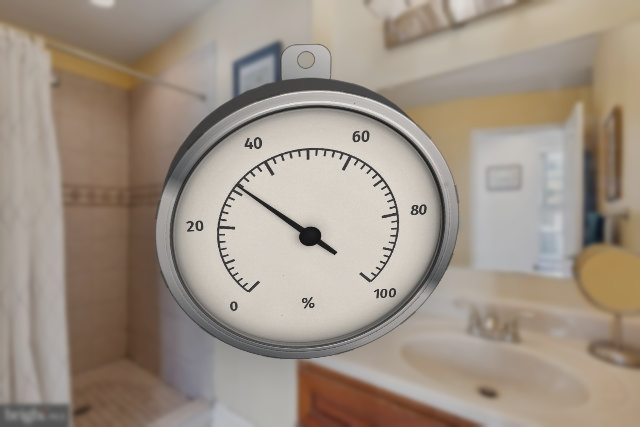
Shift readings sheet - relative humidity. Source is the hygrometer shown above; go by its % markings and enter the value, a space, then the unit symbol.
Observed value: 32 %
